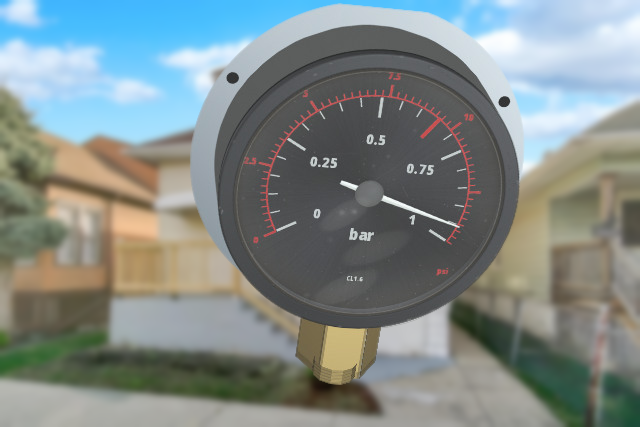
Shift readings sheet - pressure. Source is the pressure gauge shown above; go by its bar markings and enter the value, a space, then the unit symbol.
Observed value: 0.95 bar
